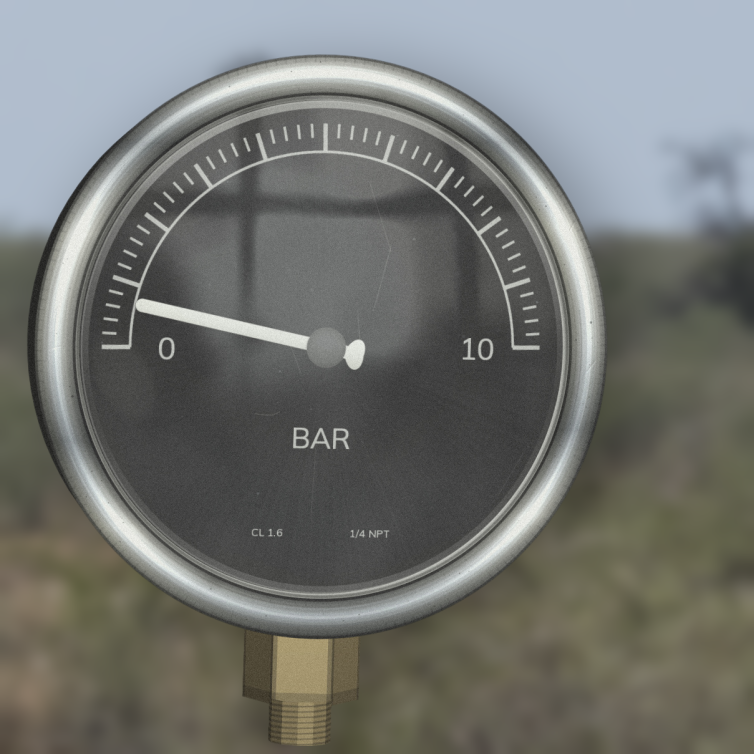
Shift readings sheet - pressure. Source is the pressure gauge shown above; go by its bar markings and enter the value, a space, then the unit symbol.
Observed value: 0.7 bar
